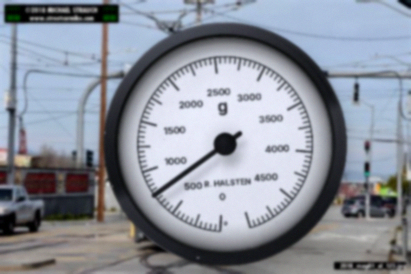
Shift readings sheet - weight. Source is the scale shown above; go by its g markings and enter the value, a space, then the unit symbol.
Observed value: 750 g
